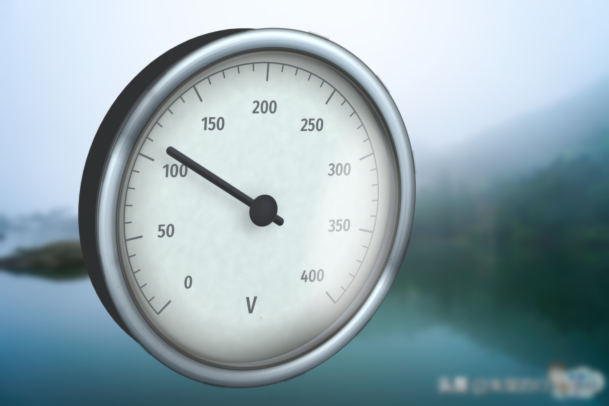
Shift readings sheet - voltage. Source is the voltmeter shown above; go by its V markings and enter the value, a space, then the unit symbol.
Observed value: 110 V
